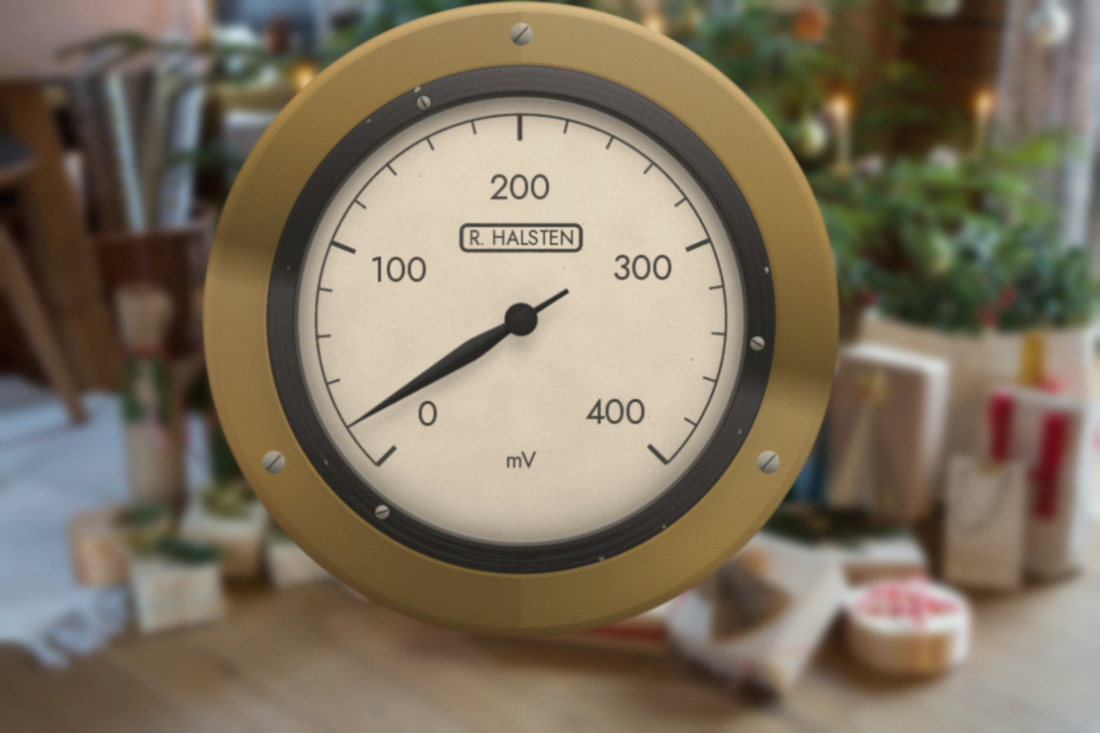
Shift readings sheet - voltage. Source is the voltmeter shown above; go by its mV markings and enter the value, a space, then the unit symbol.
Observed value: 20 mV
